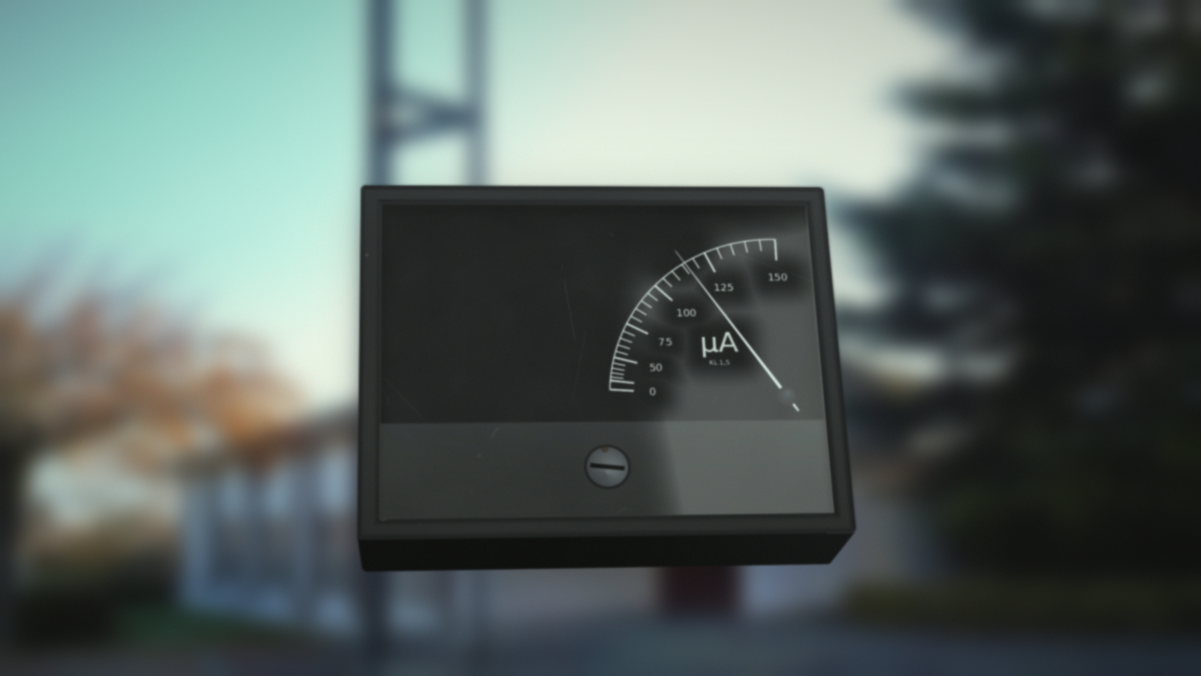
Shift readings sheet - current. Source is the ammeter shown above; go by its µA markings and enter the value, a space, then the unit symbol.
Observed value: 115 µA
